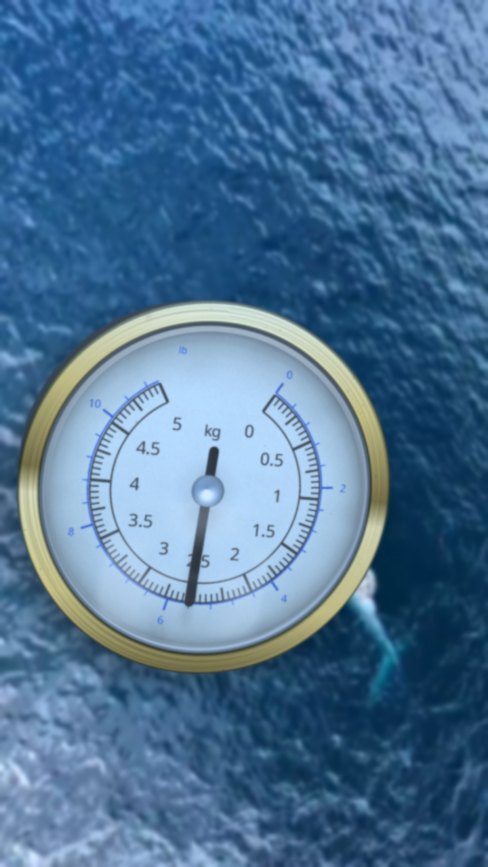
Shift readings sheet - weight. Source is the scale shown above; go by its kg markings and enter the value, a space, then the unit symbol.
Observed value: 2.55 kg
